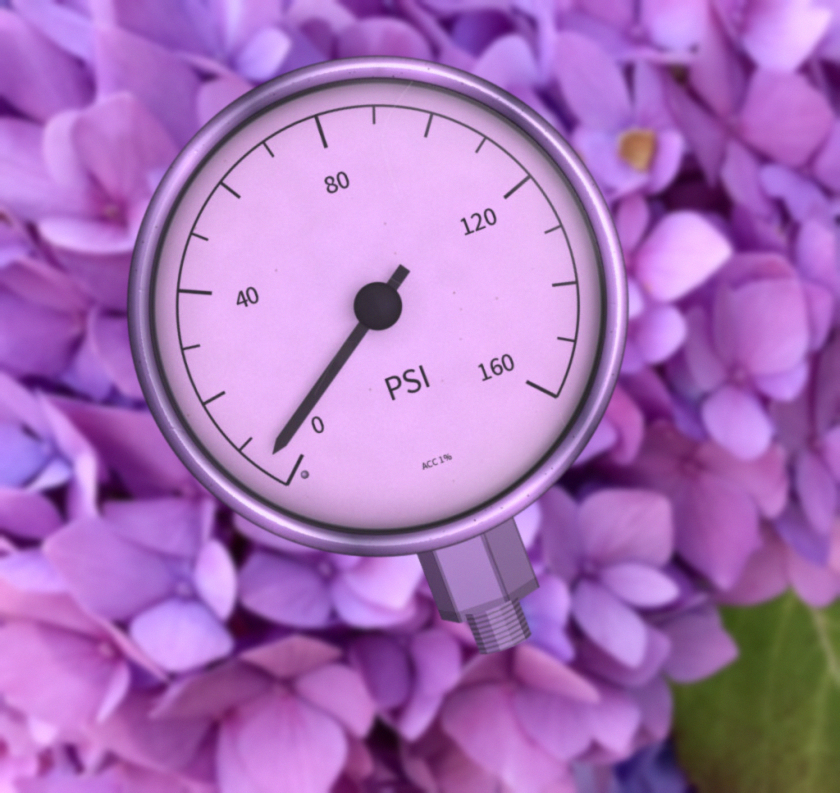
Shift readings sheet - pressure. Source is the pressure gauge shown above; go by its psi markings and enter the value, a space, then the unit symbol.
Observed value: 5 psi
